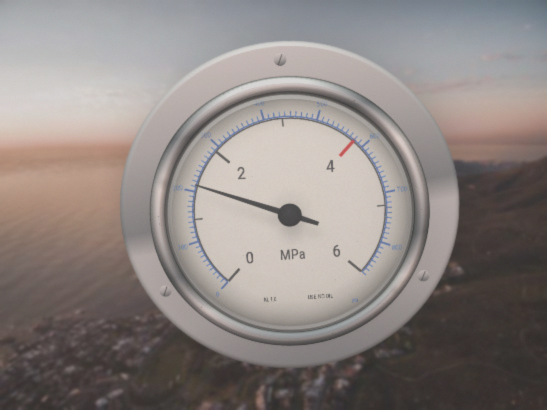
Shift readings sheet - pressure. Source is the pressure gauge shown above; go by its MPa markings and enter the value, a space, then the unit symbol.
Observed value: 1.5 MPa
